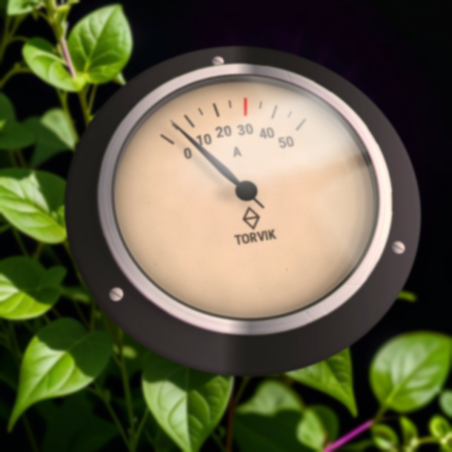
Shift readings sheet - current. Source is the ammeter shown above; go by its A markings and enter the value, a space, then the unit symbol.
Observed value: 5 A
